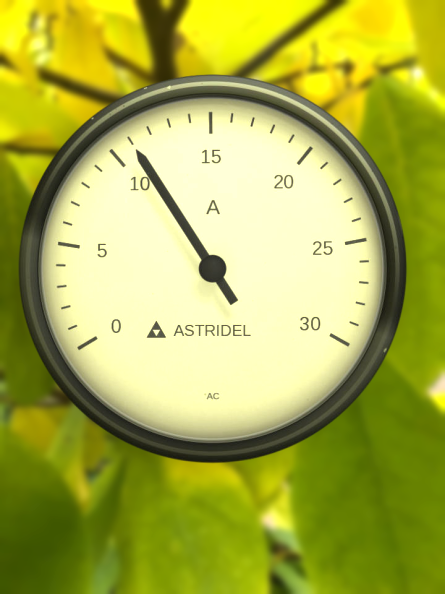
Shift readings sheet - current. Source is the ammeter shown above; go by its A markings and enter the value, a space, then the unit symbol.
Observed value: 11 A
